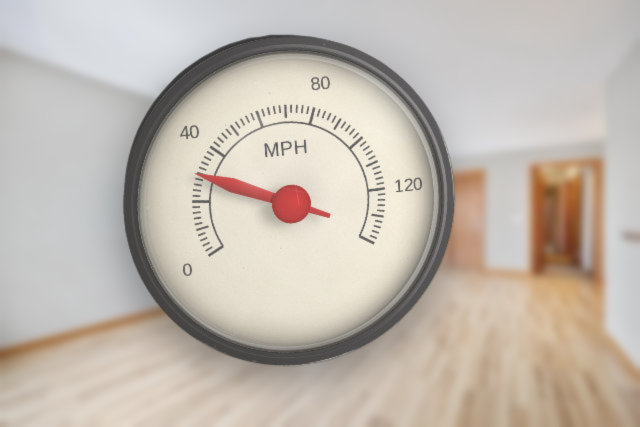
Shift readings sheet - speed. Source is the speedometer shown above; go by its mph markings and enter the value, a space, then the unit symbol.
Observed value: 30 mph
